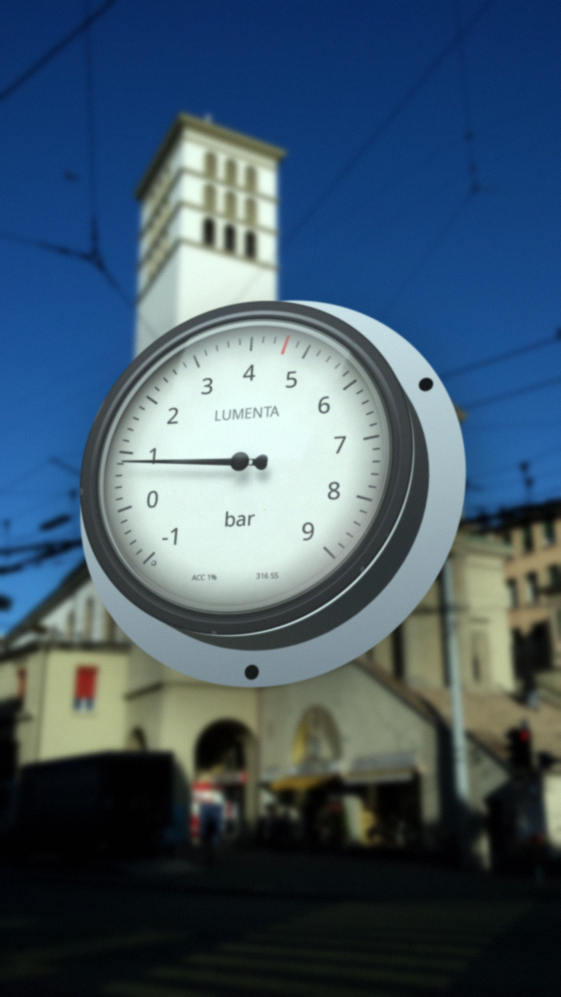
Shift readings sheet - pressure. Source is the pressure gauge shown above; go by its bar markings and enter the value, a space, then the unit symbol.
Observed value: 0.8 bar
